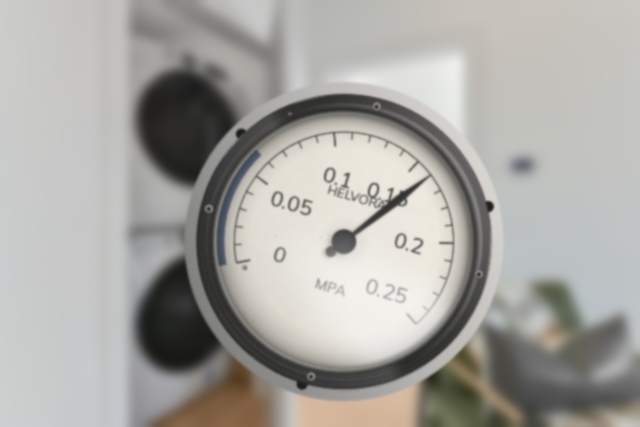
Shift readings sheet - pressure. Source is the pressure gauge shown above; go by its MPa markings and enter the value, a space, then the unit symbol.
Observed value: 0.16 MPa
